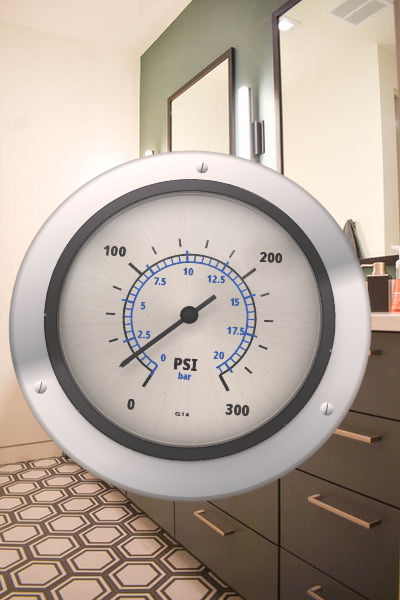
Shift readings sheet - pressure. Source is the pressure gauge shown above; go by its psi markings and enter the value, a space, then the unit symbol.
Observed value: 20 psi
